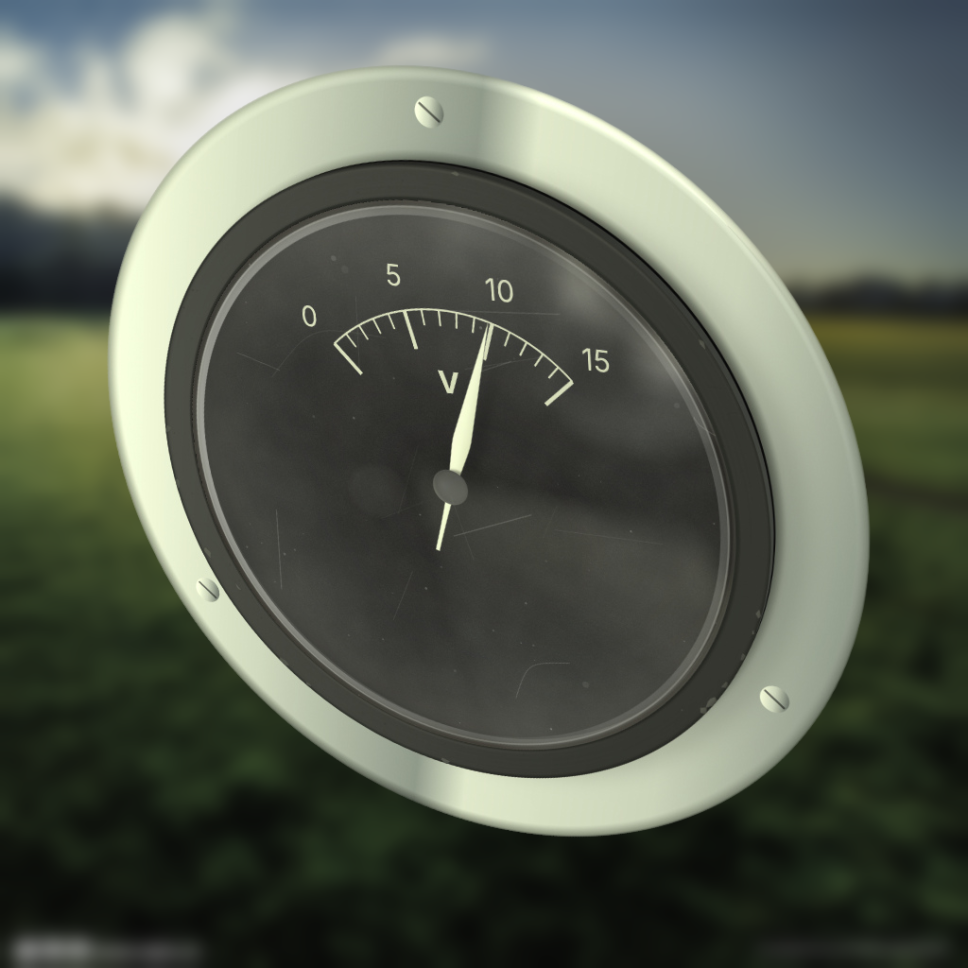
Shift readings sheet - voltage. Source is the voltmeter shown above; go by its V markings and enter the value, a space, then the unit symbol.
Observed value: 10 V
